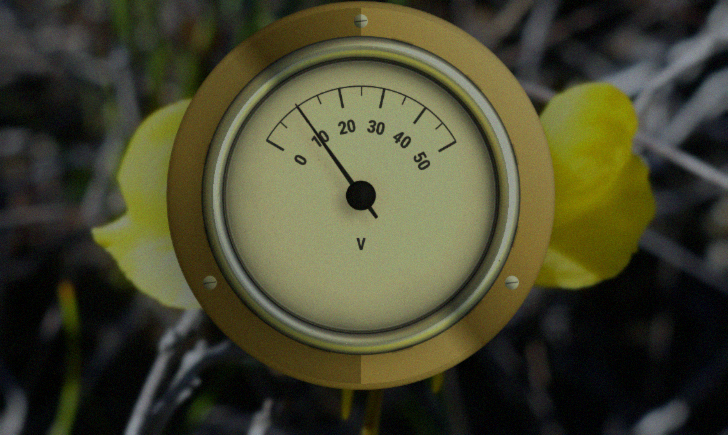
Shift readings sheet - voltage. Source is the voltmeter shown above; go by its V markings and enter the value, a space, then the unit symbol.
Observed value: 10 V
